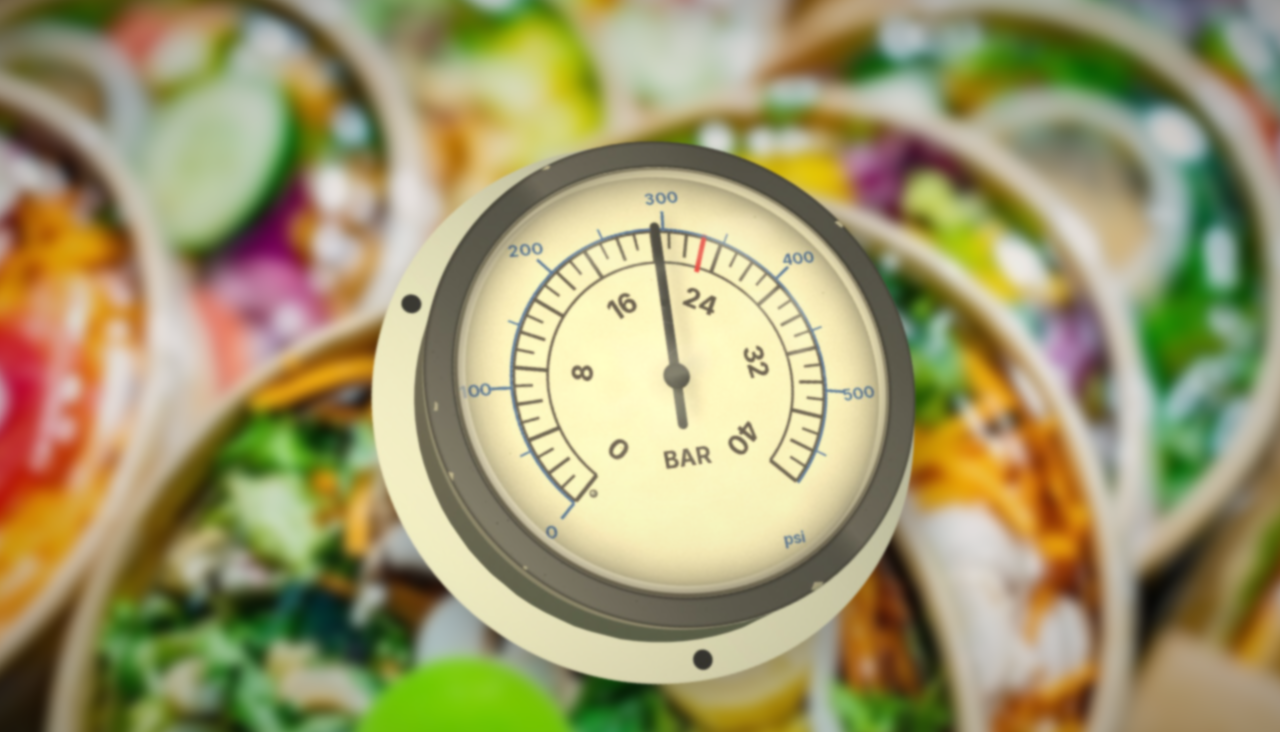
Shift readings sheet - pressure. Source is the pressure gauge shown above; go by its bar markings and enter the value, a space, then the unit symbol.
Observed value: 20 bar
